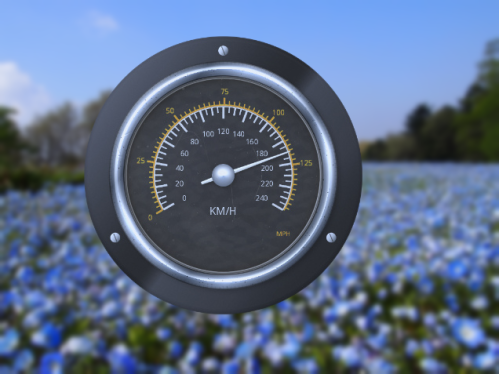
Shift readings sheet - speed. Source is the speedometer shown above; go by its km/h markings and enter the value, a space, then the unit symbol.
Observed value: 190 km/h
